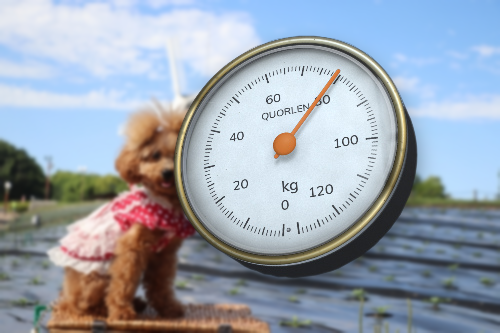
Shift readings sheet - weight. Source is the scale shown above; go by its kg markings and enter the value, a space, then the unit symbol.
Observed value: 80 kg
